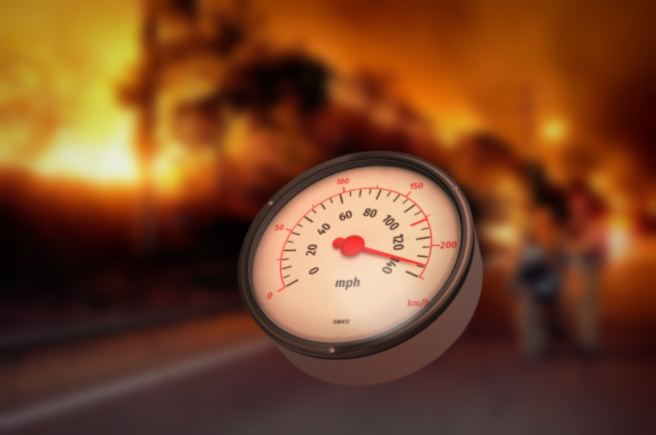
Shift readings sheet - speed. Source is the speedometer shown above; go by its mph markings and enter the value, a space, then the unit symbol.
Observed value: 135 mph
